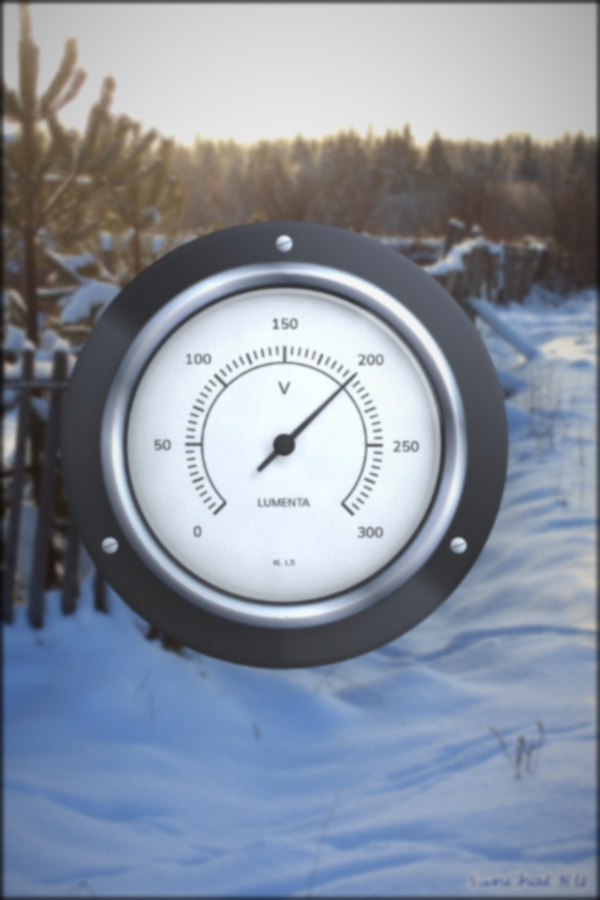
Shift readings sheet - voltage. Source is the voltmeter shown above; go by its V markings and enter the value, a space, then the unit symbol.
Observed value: 200 V
